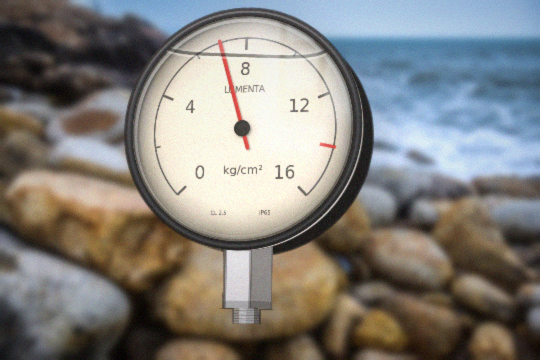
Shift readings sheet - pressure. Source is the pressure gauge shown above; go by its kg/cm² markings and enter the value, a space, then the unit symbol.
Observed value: 7 kg/cm²
